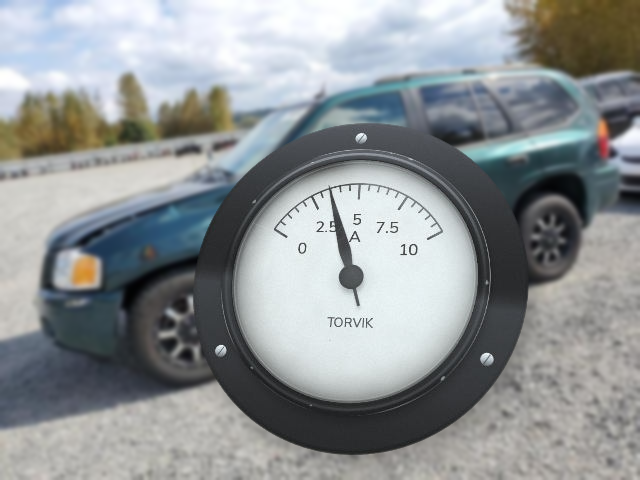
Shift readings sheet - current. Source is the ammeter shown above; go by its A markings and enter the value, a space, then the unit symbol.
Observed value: 3.5 A
